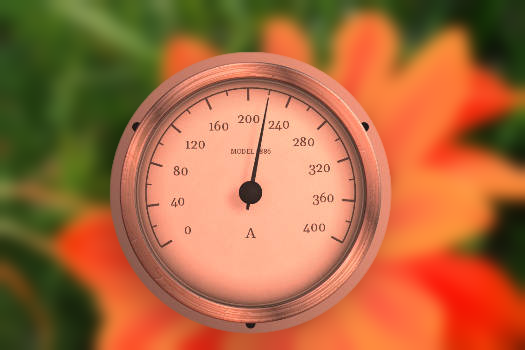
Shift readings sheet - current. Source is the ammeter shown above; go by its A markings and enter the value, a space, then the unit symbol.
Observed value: 220 A
